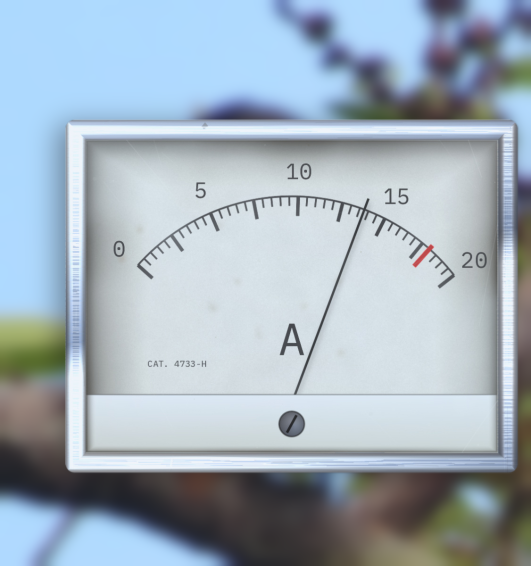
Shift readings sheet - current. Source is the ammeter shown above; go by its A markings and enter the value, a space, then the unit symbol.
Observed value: 13.75 A
